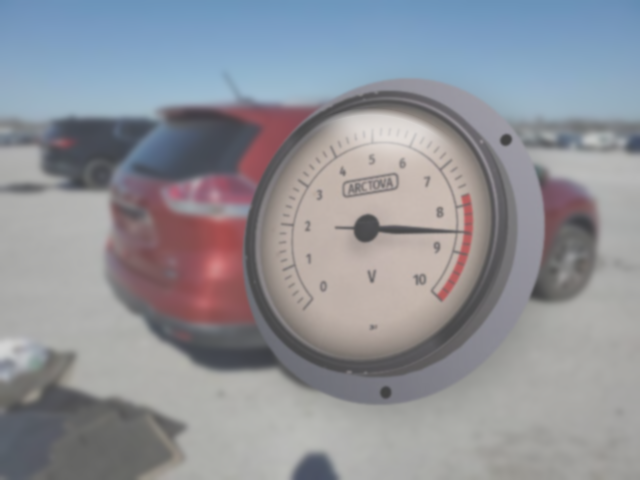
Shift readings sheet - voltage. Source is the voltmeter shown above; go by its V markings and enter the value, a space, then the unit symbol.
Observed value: 8.6 V
